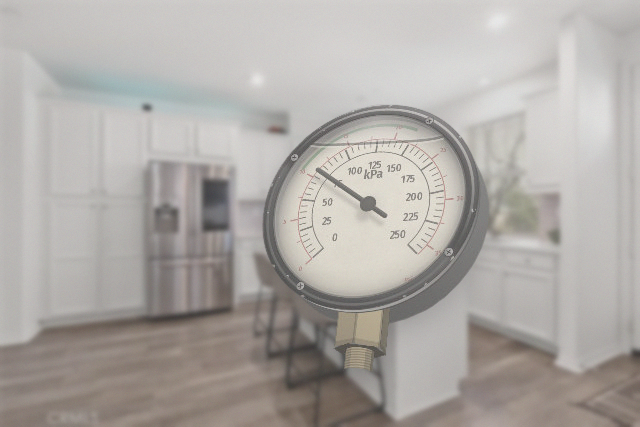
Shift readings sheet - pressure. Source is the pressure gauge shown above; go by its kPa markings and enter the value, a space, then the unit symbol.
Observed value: 75 kPa
